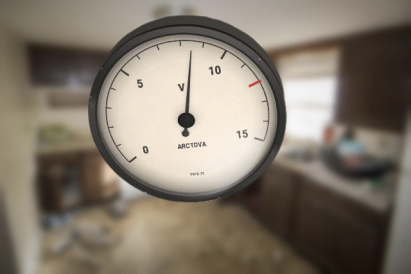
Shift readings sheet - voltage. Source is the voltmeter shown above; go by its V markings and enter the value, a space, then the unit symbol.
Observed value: 8.5 V
